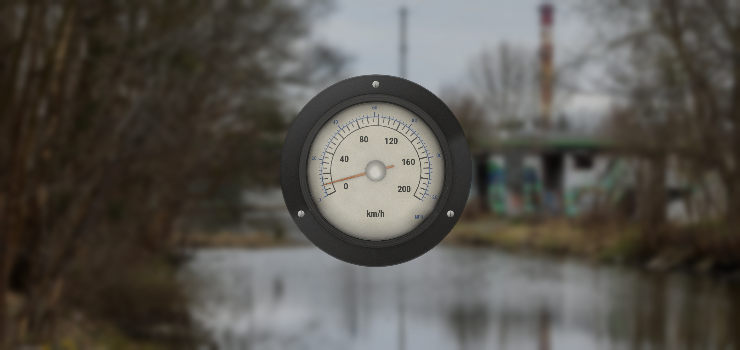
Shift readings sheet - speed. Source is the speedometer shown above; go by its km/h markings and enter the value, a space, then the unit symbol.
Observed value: 10 km/h
